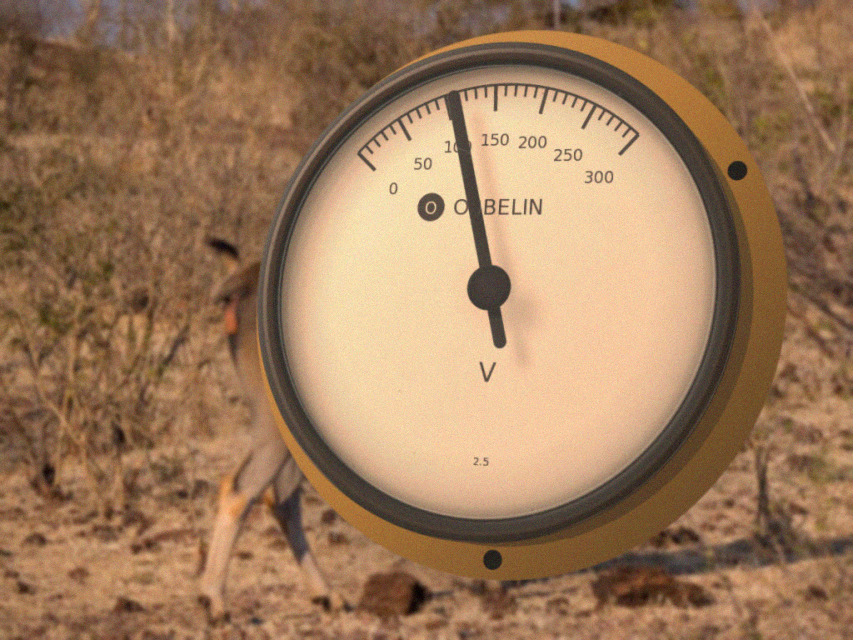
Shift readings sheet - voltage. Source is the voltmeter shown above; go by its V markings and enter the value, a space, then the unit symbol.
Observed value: 110 V
